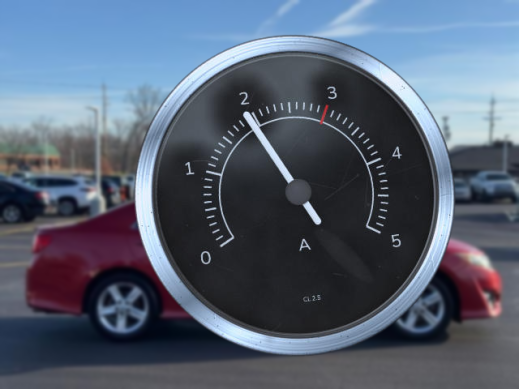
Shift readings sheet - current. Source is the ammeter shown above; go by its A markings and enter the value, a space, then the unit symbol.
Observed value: 1.9 A
